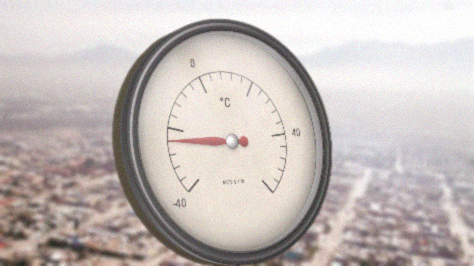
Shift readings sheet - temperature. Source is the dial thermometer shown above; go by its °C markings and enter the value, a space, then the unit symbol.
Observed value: -24 °C
